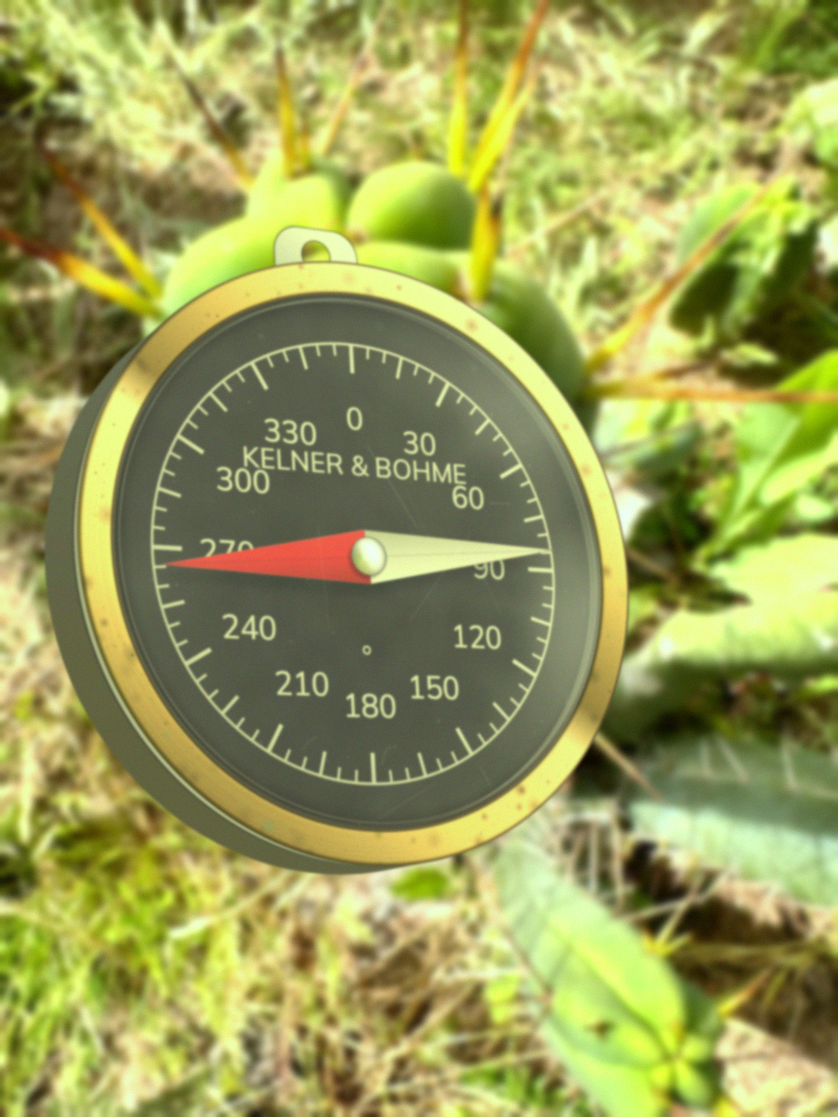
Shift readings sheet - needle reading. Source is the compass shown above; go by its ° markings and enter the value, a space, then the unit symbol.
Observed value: 265 °
